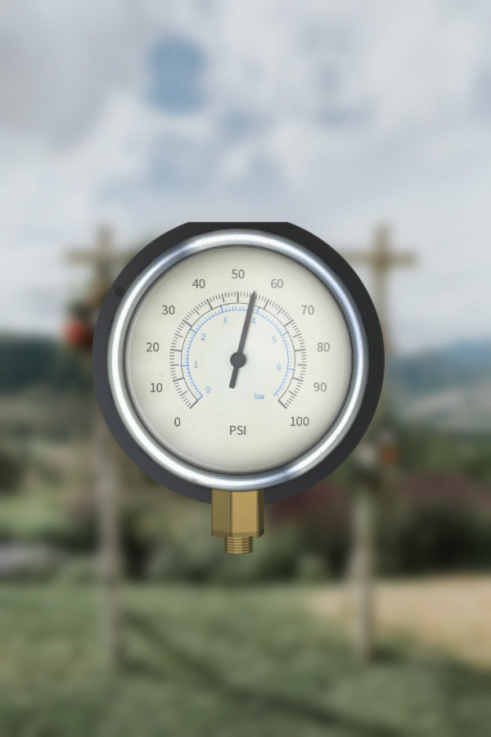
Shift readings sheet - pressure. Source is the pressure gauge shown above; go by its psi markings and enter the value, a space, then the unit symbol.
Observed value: 55 psi
